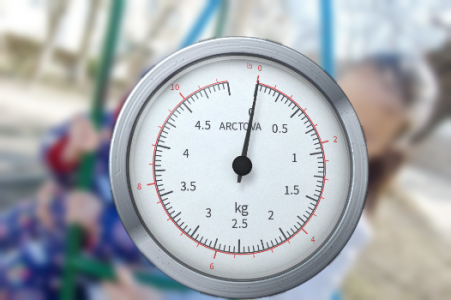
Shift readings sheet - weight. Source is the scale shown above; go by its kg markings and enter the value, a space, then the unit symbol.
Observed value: 0 kg
